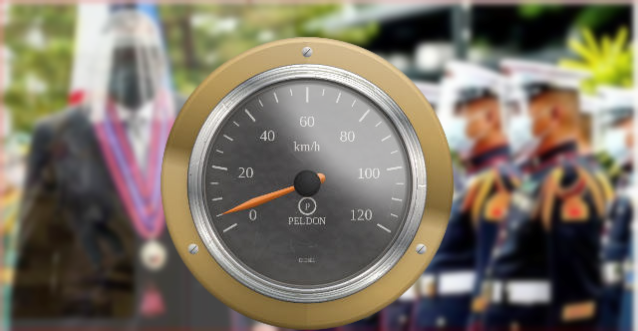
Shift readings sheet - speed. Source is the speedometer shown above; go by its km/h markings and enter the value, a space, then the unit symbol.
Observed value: 5 km/h
